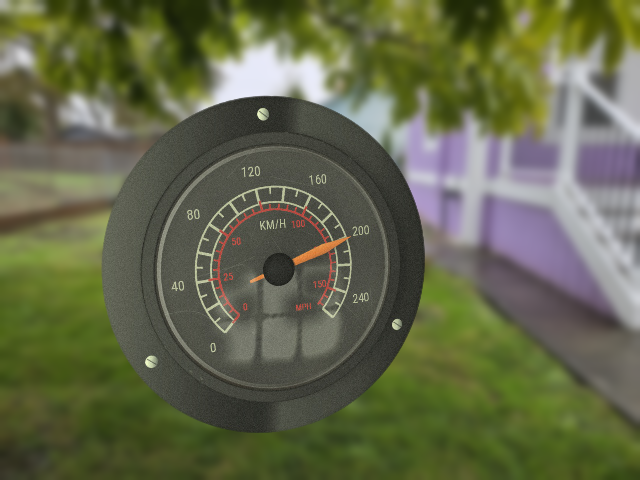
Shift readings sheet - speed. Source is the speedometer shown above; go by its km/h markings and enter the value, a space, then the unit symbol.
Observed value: 200 km/h
